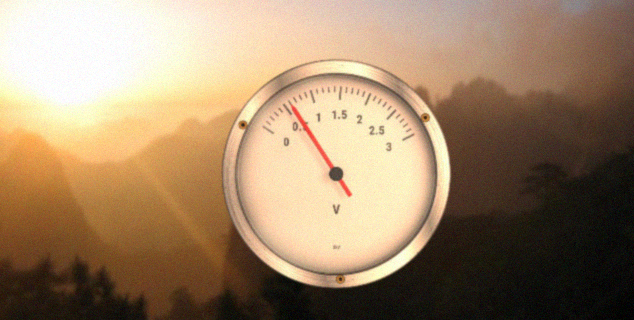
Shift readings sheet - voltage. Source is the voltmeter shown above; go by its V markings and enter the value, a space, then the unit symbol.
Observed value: 0.6 V
